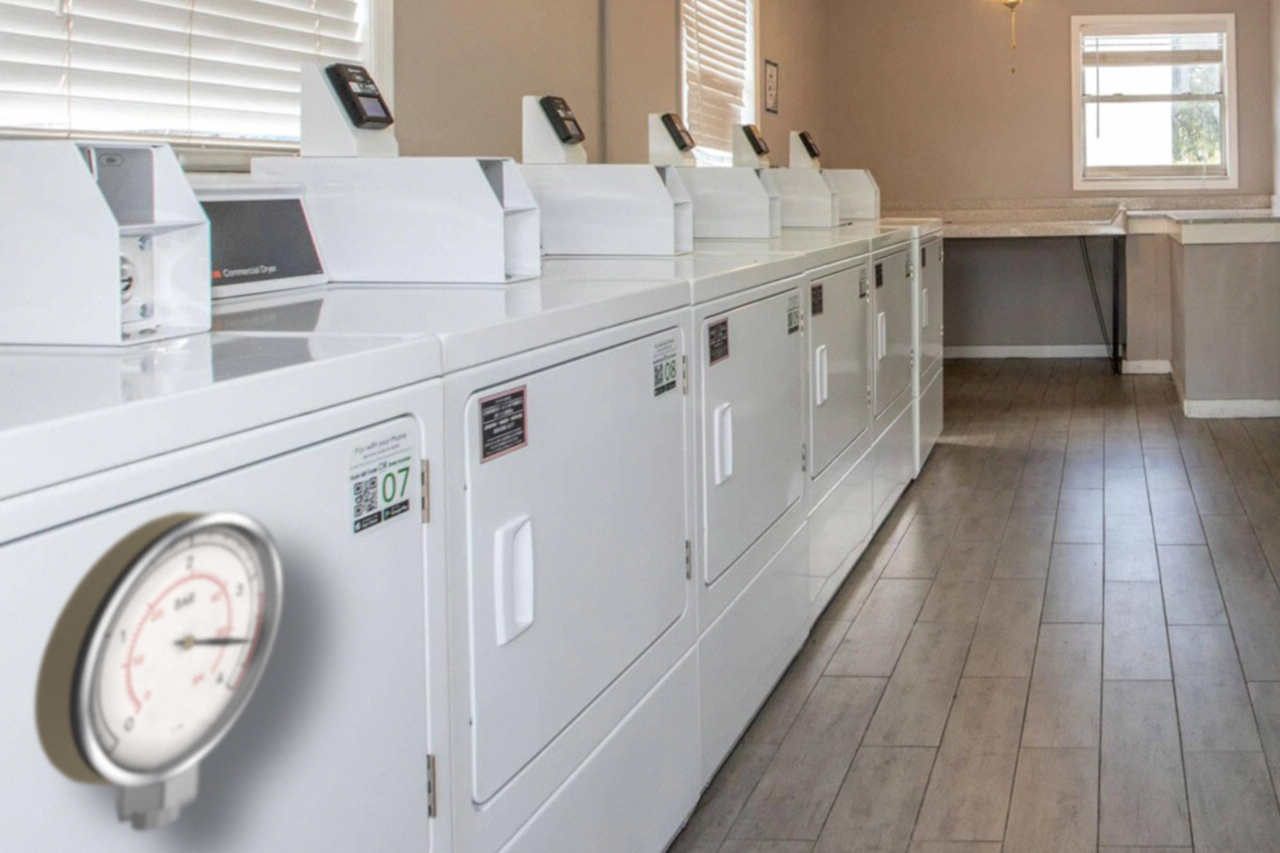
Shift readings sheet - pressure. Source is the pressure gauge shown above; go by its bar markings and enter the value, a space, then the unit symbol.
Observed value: 3.6 bar
